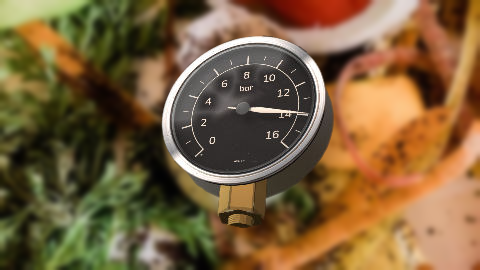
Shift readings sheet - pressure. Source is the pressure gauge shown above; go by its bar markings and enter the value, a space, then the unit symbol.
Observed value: 14 bar
